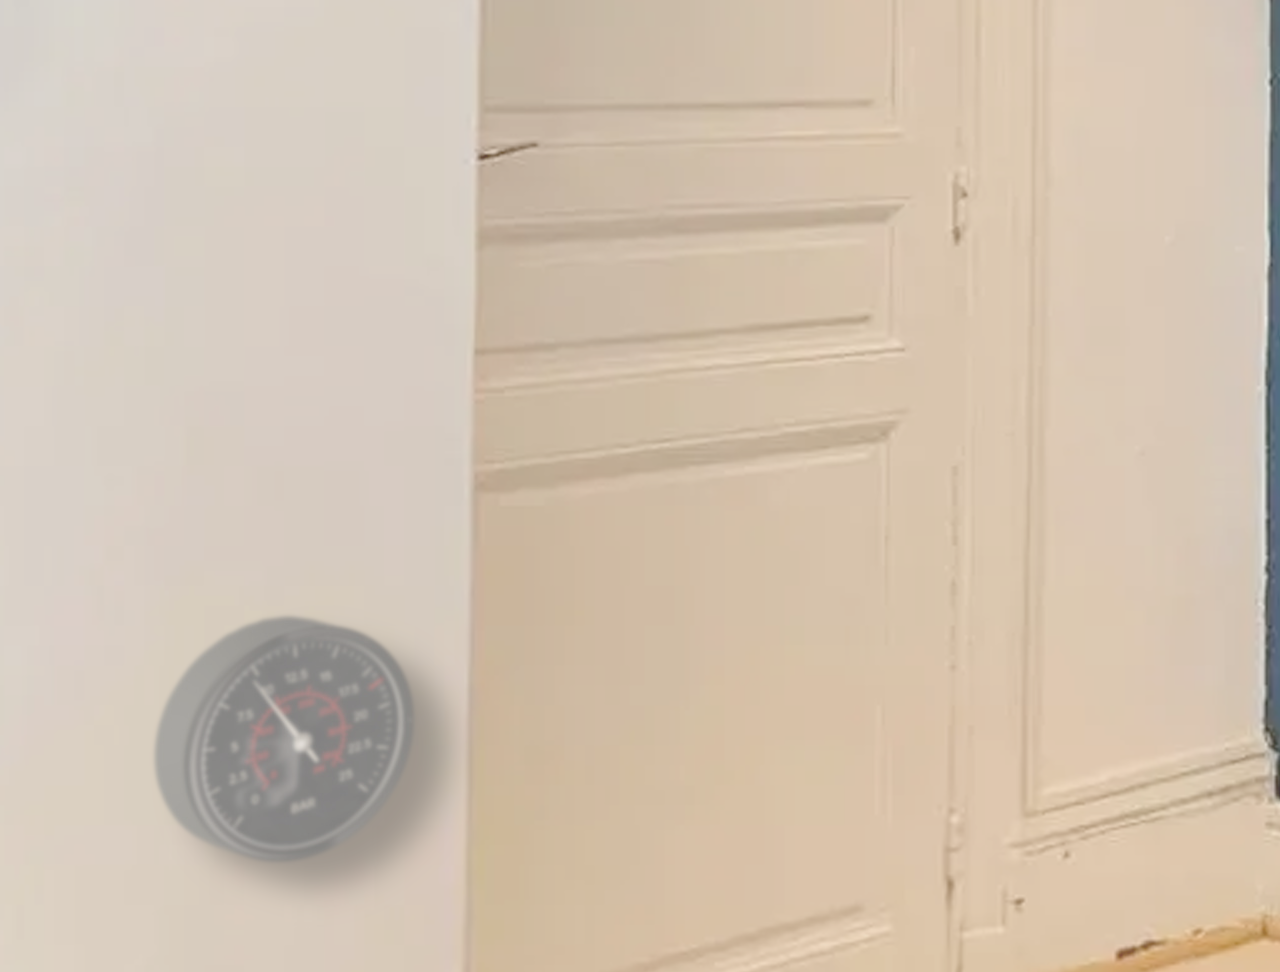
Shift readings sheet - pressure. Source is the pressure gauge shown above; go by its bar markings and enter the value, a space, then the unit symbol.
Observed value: 9.5 bar
